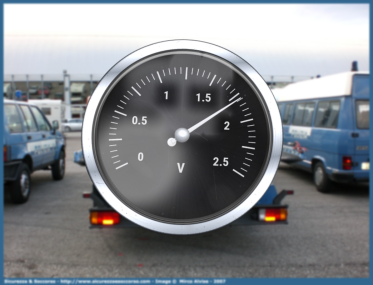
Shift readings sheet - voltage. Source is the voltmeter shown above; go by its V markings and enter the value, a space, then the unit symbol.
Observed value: 1.8 V
